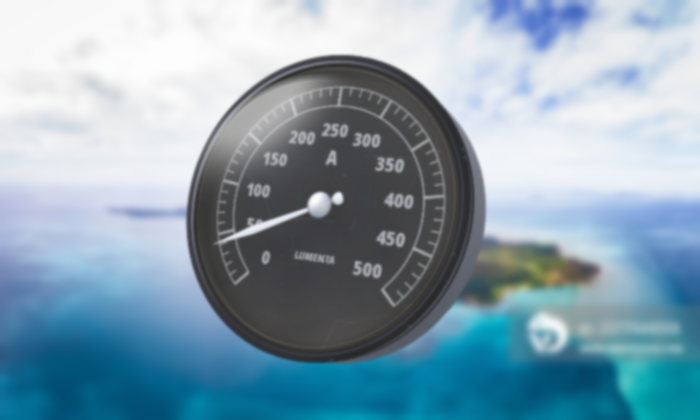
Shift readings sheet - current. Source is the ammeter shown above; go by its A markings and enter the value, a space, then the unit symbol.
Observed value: 40 A
